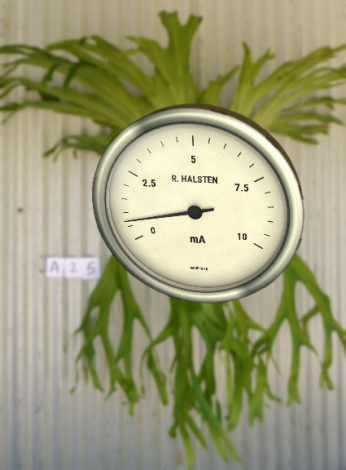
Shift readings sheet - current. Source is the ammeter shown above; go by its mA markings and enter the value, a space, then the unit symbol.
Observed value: 0.75 mA
